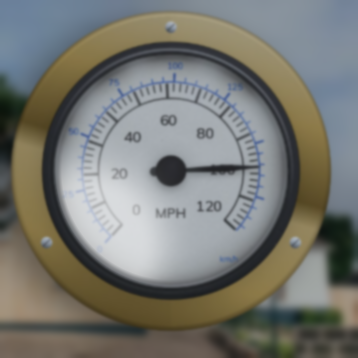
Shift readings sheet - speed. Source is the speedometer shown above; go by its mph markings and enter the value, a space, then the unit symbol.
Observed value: 100 mph
